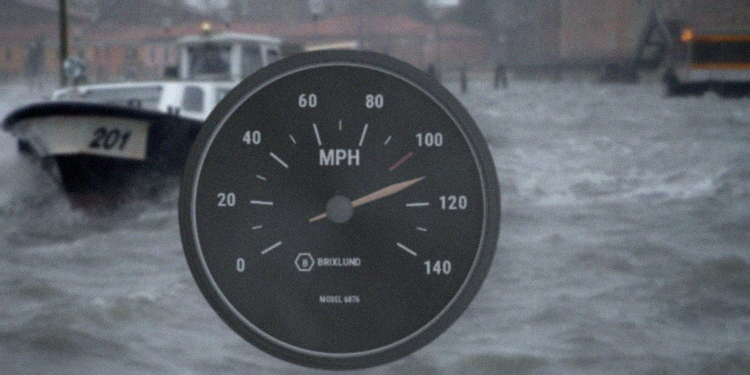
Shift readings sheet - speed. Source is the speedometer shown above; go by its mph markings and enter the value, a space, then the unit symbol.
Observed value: 110 mph
